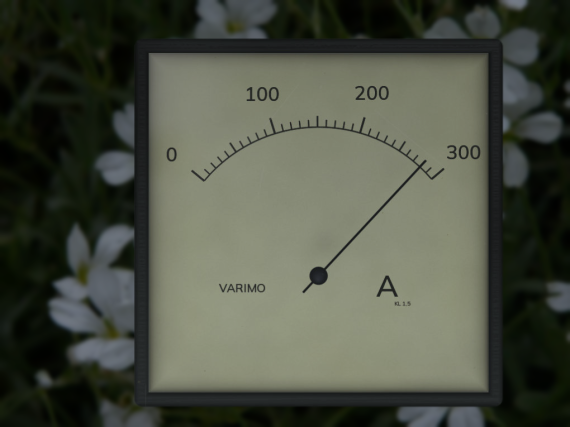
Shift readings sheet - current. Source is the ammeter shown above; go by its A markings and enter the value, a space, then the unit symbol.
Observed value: 280 A
